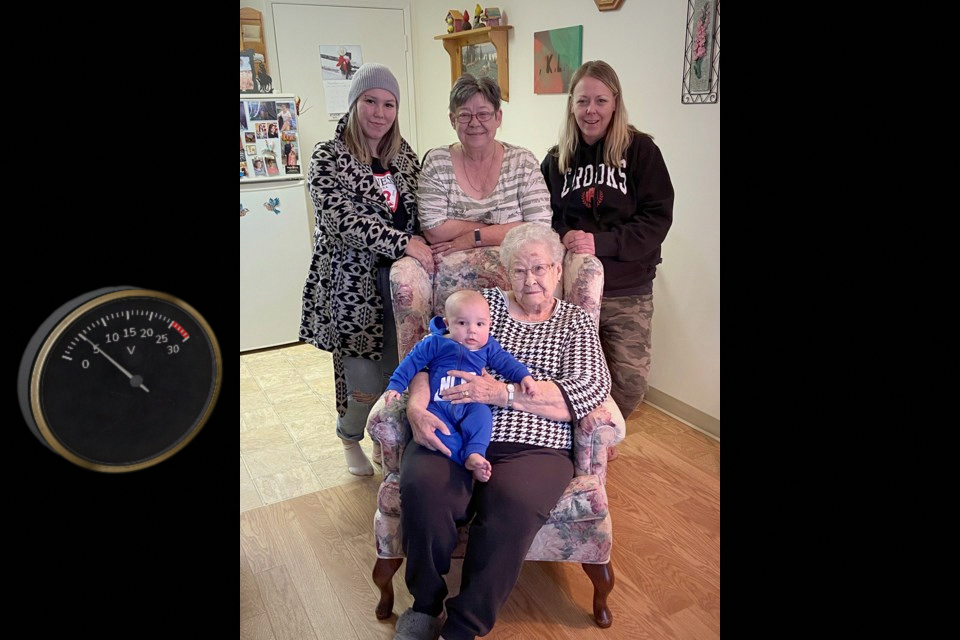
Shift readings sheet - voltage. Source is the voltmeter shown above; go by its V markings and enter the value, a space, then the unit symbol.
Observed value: 5 V
